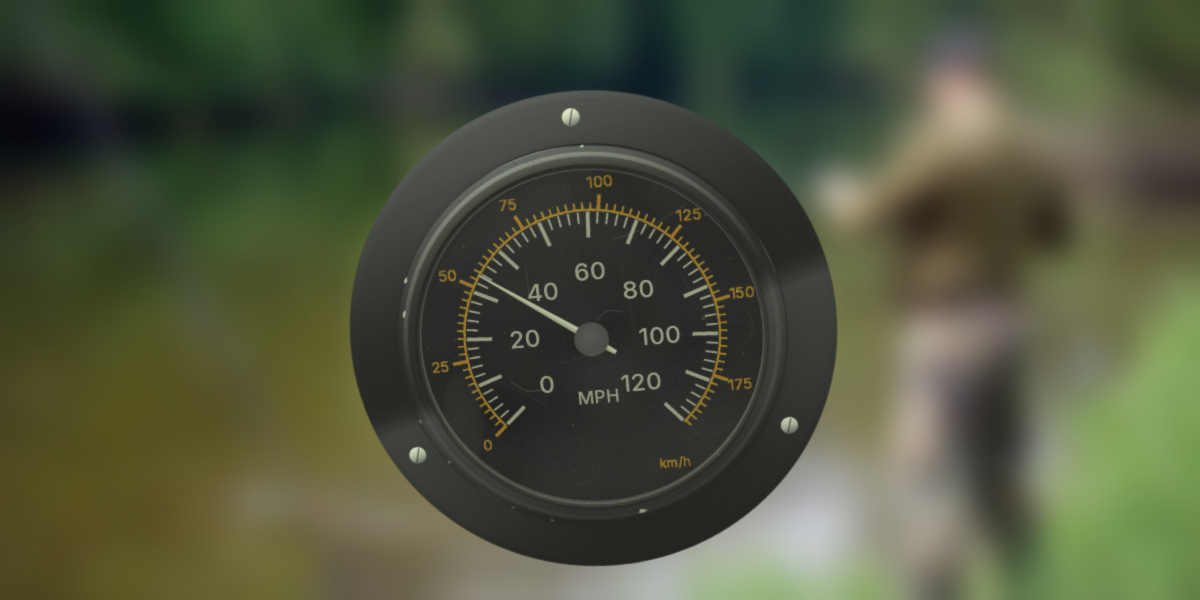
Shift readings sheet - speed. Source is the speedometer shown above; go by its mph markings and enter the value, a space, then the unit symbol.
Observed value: 34 mph
